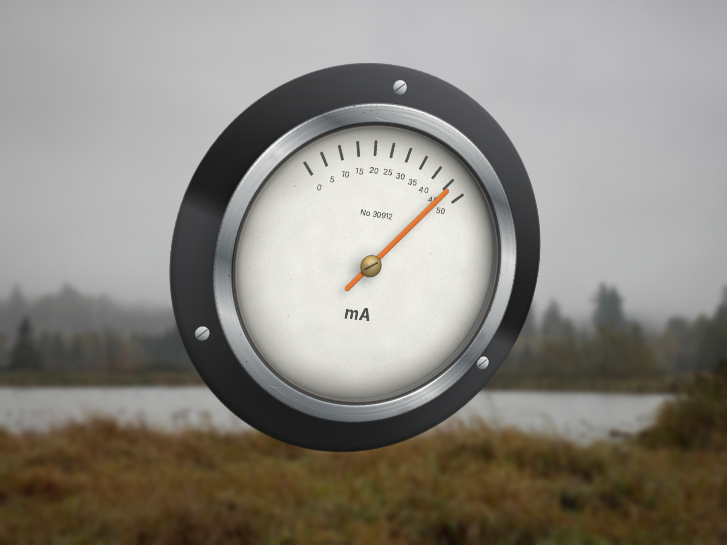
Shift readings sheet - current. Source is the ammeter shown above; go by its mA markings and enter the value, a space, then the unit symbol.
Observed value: 45 mA
